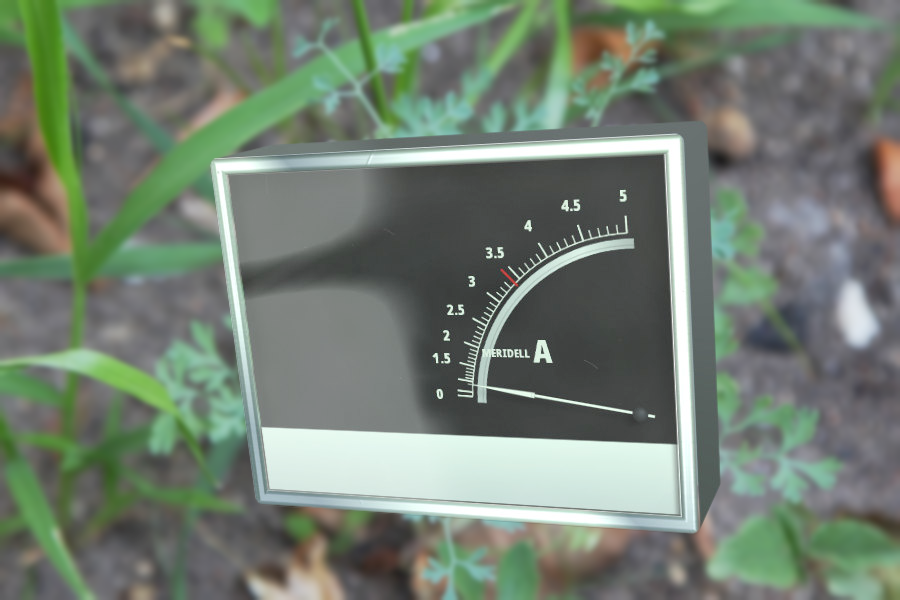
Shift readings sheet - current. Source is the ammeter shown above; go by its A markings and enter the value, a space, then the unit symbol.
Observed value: 1 A
